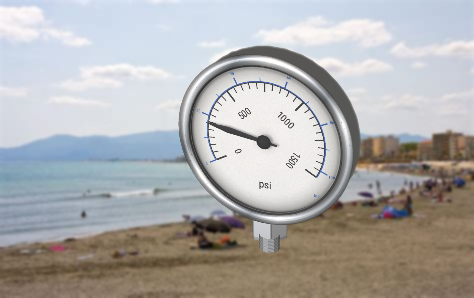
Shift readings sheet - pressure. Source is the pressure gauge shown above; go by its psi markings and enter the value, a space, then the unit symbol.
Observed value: 250 psi
